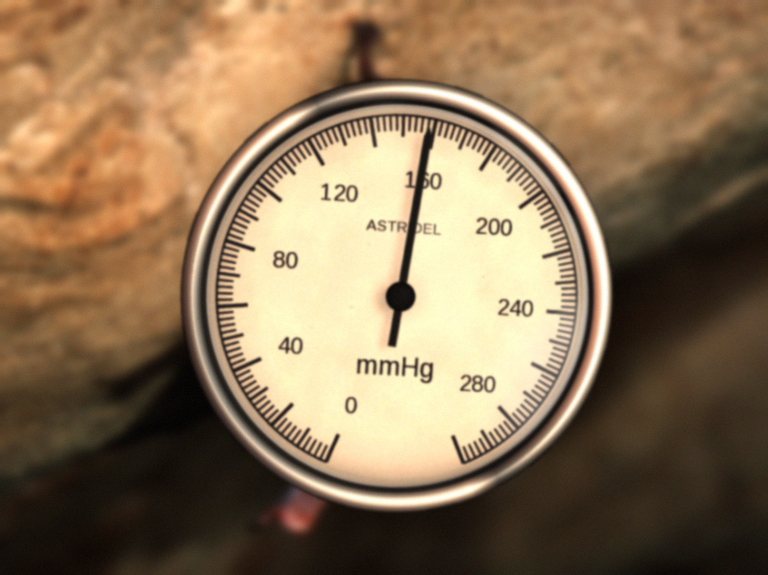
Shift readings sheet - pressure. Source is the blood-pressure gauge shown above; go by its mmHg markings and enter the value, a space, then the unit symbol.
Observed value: 158 mmHg
